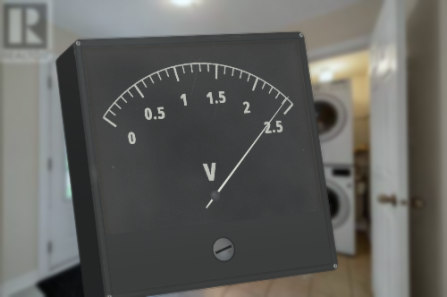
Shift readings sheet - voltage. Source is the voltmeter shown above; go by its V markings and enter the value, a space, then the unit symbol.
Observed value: 2.4 V
